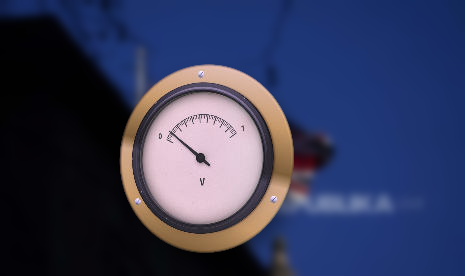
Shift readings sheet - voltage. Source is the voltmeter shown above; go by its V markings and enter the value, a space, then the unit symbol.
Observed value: 0.1 V
